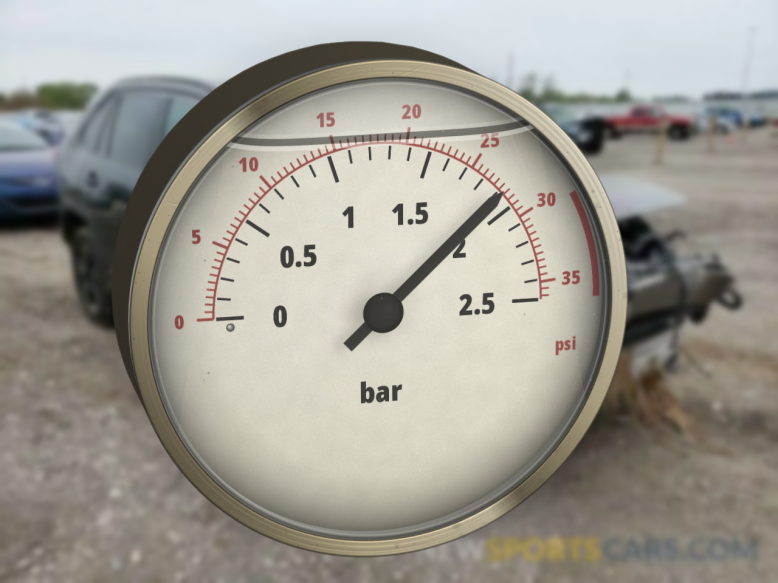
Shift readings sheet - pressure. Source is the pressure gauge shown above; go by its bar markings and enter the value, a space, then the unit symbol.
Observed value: 1.9 bar
